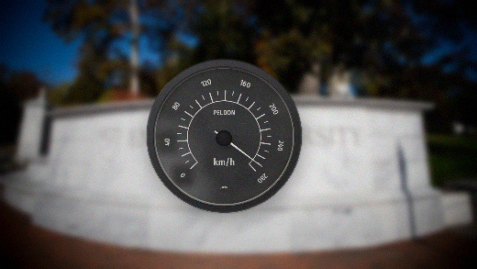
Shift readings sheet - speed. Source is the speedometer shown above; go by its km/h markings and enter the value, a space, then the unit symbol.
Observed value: 270 km/h
